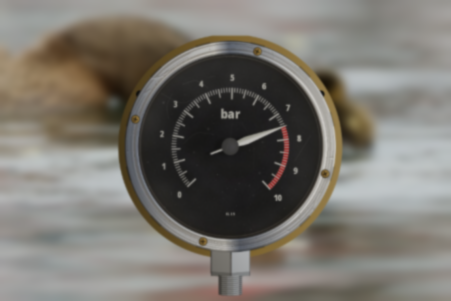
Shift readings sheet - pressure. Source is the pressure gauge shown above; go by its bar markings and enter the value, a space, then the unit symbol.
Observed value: 7.5 bar
